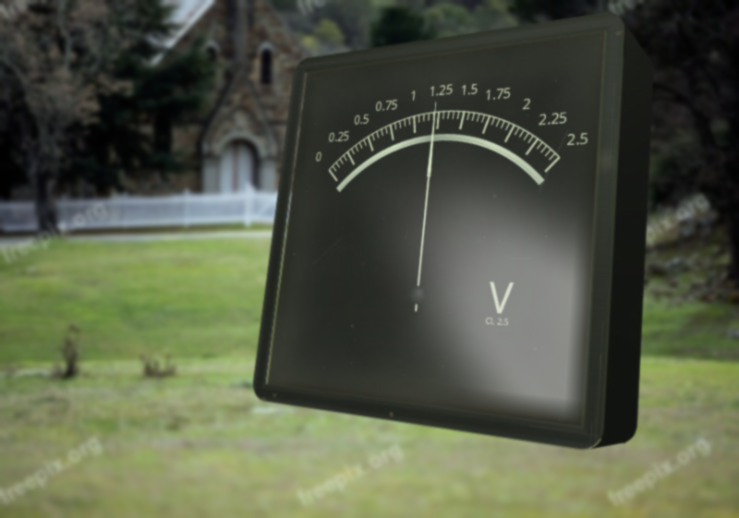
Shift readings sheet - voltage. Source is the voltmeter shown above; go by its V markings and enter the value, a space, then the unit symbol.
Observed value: 1.25 V
